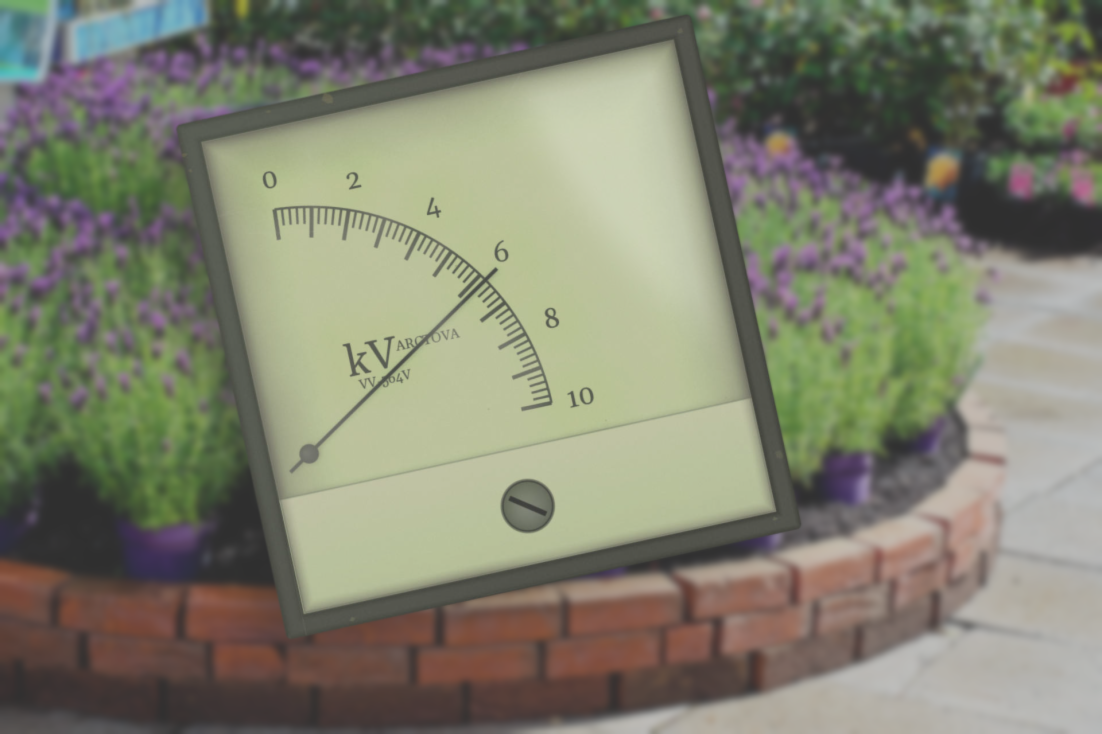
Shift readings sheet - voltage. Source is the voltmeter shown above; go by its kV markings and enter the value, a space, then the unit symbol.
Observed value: 6.2 kV
